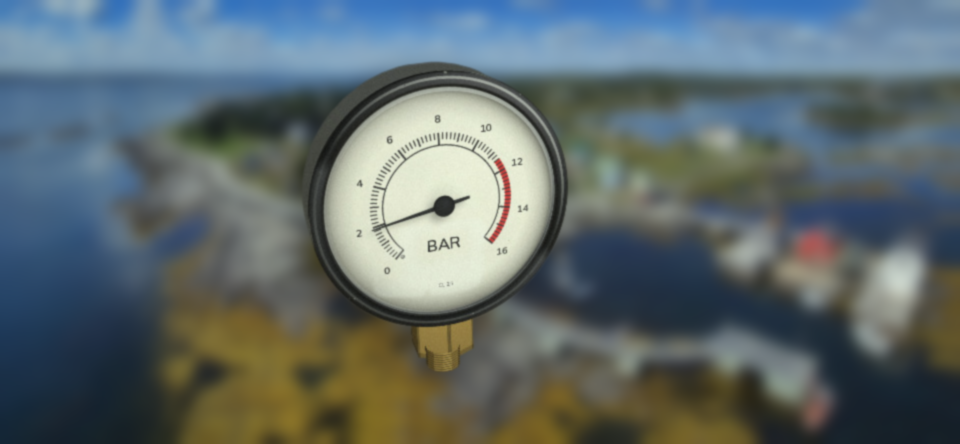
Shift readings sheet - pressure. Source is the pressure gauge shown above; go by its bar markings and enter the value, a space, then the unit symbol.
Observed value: 2 bar
